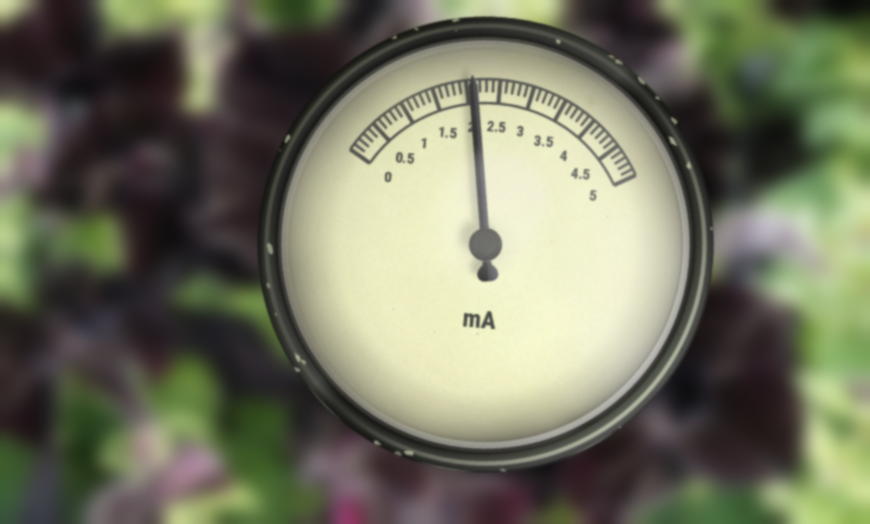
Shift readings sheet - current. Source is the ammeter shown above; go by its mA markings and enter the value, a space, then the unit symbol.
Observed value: 2.1 mA
